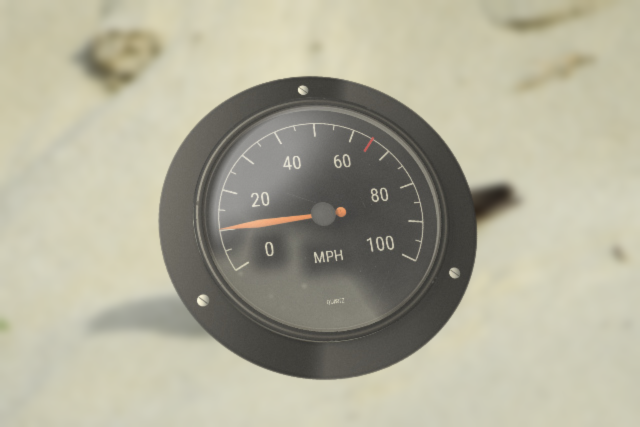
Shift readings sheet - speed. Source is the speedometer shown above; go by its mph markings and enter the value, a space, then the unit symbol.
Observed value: 10 mph
